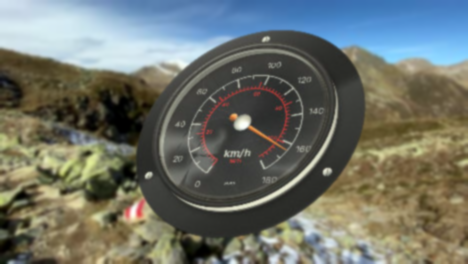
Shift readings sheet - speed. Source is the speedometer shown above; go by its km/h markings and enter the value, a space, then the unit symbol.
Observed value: 165 km/h
